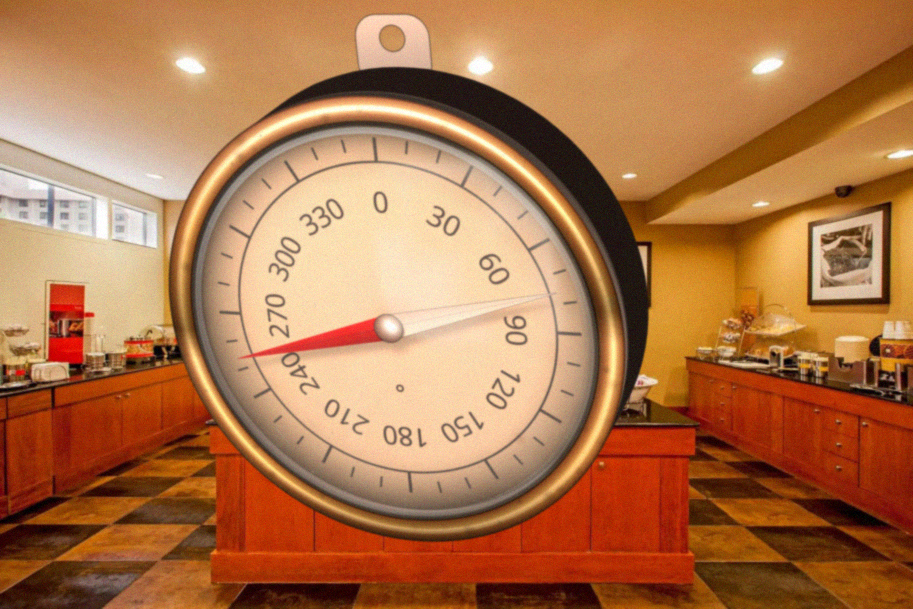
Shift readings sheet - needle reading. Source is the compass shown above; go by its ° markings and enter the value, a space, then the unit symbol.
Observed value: 255 °
